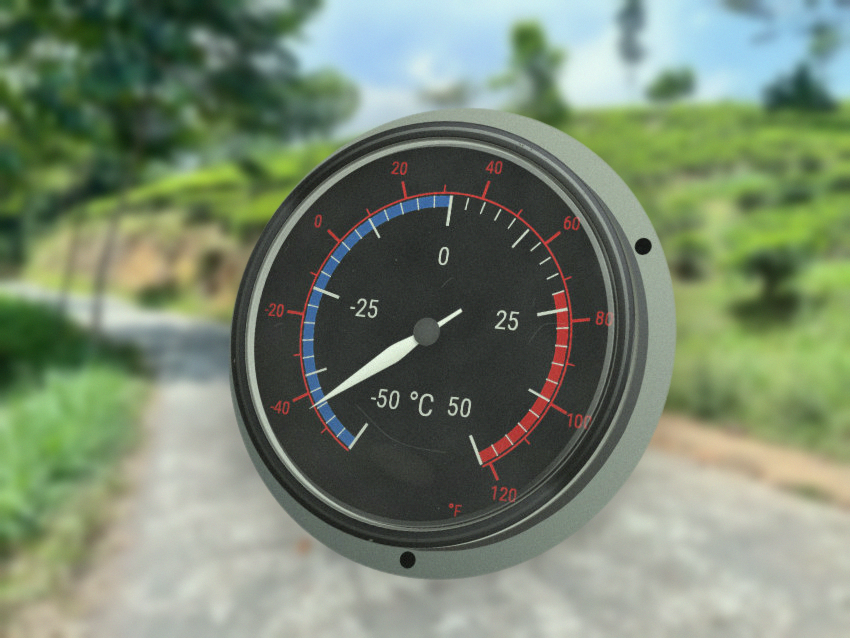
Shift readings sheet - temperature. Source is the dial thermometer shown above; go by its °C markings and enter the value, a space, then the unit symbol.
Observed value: -42.5 °C
